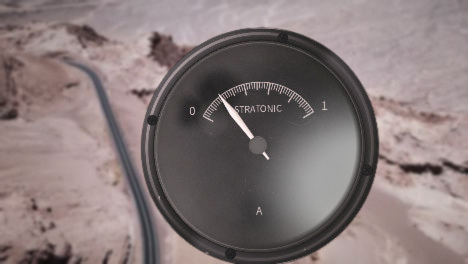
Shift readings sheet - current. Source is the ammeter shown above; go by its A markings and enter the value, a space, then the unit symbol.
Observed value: 0.2 A
